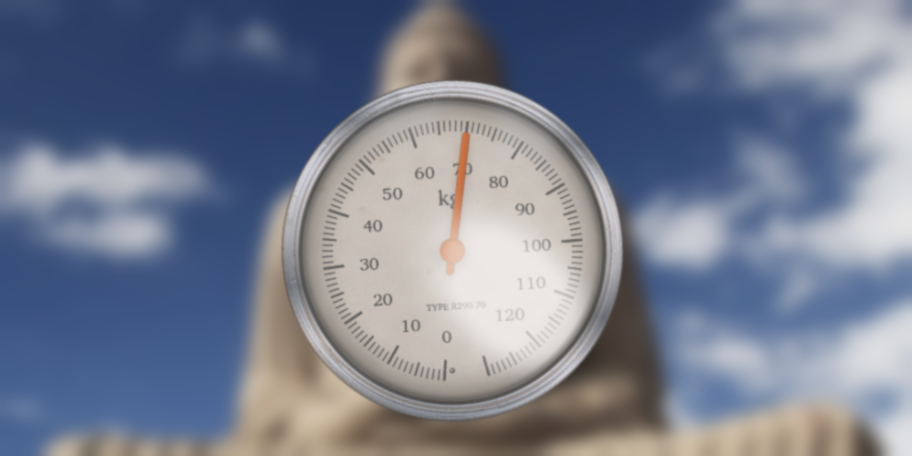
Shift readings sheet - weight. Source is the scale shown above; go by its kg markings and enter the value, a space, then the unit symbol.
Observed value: 70 kg
